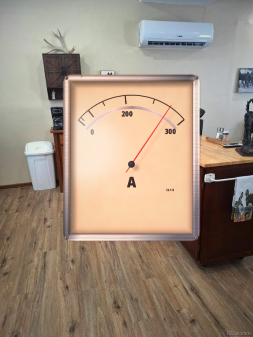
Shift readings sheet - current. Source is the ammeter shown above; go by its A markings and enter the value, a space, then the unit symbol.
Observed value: 275 A
